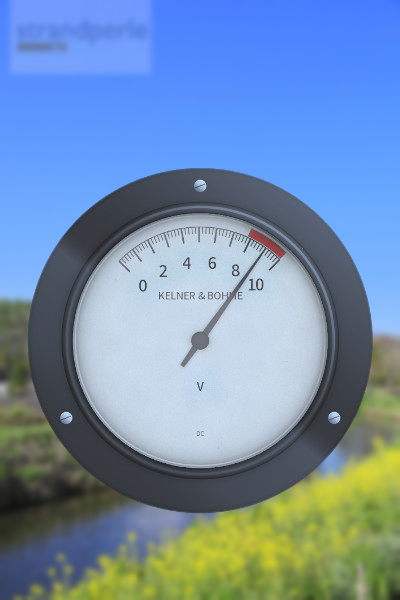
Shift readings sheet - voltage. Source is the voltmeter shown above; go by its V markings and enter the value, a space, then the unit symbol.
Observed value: 9 V
